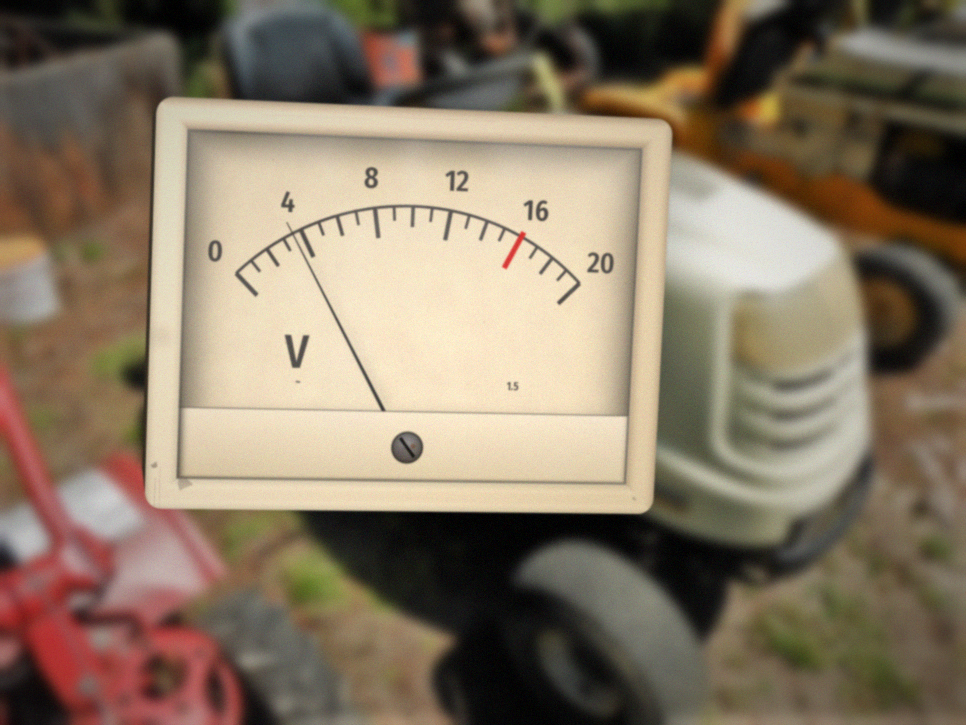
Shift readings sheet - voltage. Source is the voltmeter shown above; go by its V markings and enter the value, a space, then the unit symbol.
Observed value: 3.5 V
